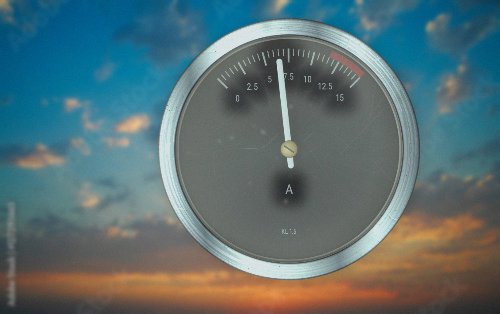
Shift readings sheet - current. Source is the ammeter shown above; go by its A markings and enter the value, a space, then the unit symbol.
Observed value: 6.5 A
